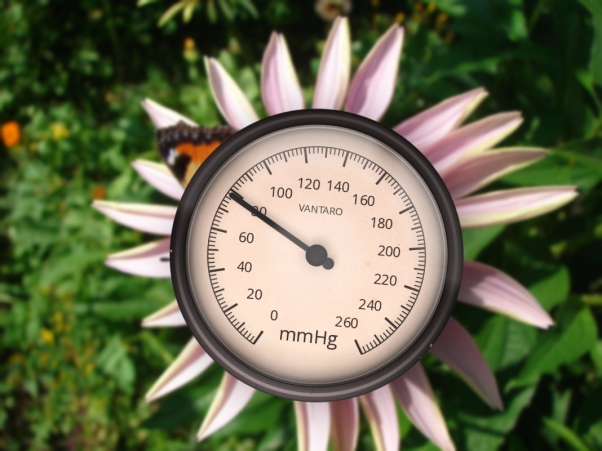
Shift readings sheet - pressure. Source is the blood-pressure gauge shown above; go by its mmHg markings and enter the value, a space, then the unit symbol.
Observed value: 78 mmHg
